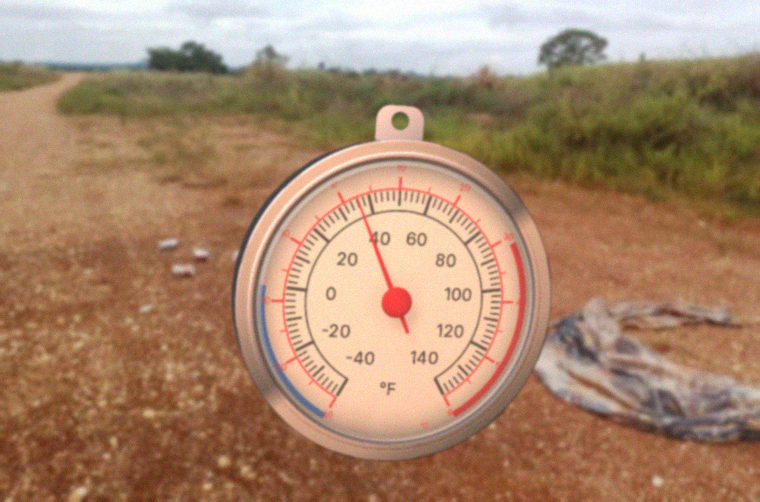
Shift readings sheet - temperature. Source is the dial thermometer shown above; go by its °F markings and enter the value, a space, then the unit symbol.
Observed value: 36 °F
